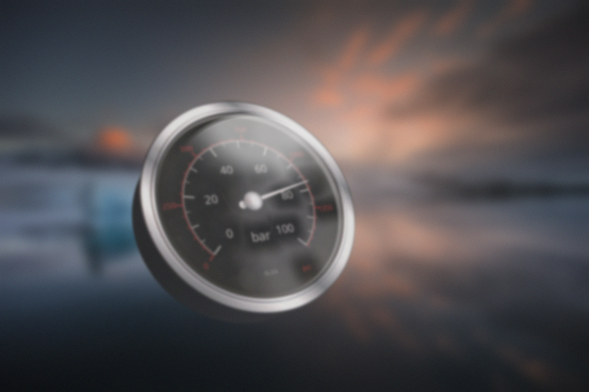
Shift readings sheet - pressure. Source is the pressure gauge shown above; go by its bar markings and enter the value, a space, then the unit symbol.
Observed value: 77.5 bar
